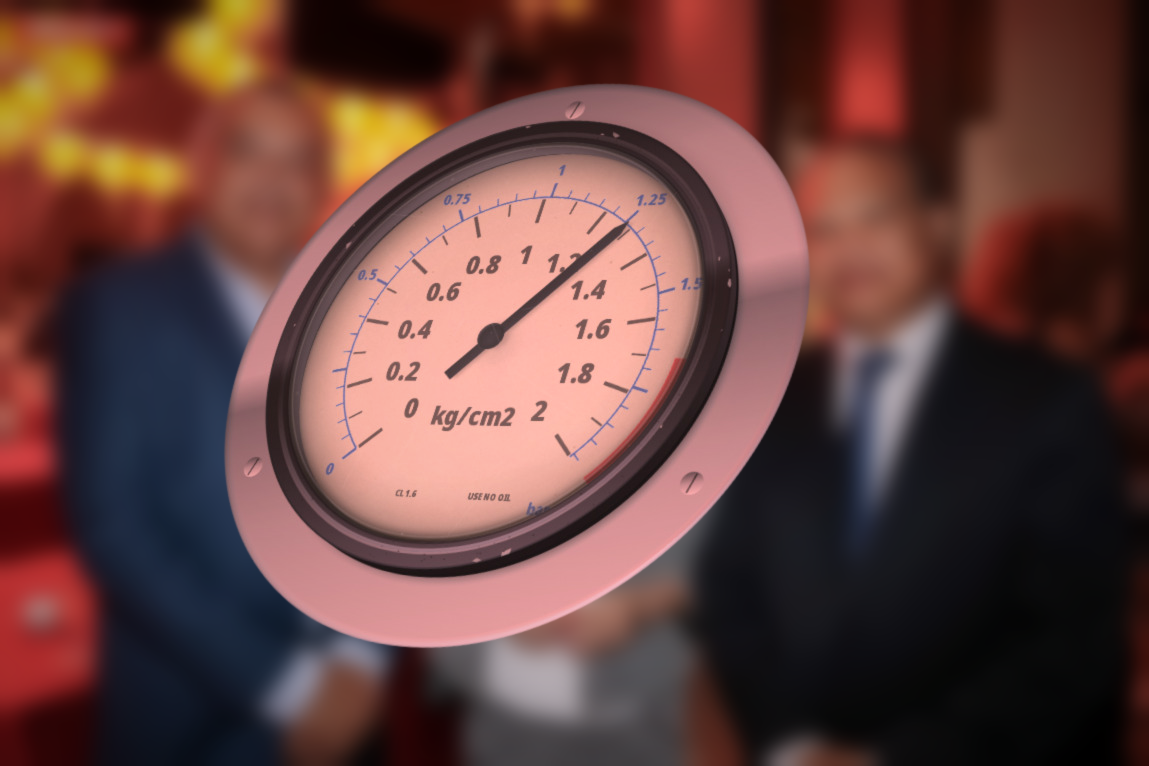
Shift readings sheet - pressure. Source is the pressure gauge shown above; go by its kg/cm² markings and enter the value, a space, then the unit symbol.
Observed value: 1.3 kg/cm²
